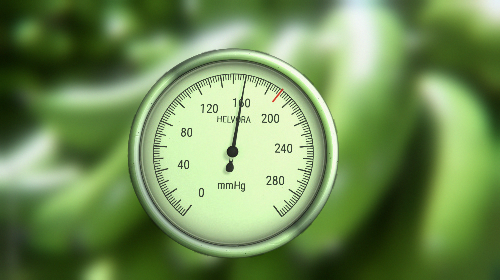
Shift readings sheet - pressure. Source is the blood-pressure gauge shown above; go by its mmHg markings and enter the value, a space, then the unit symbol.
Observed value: 160 mmHg
